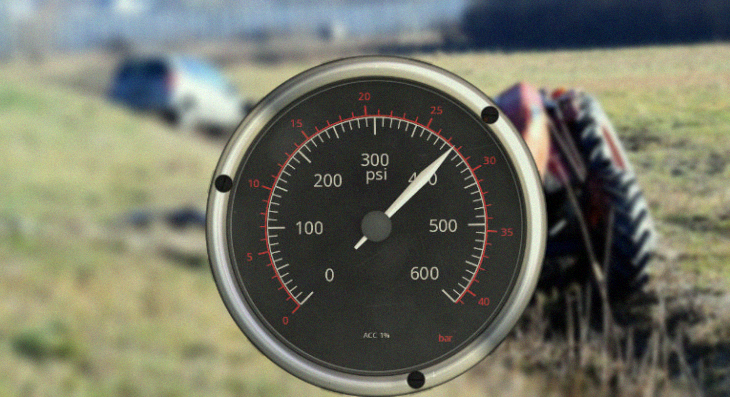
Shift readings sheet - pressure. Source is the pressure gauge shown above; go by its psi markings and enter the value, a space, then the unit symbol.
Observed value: 400 psi
